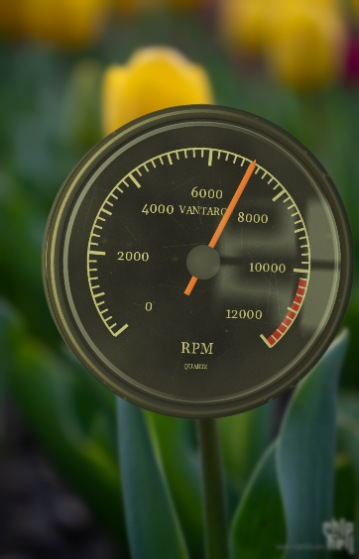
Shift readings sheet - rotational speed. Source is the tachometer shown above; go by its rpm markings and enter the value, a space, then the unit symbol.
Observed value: 7000 rpm
